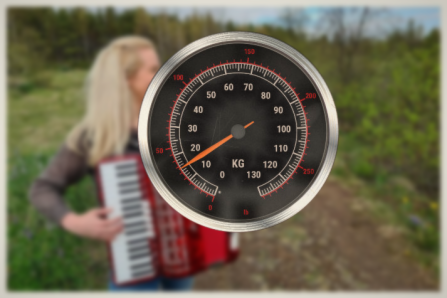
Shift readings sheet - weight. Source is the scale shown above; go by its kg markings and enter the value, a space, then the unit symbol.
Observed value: 15 kg
